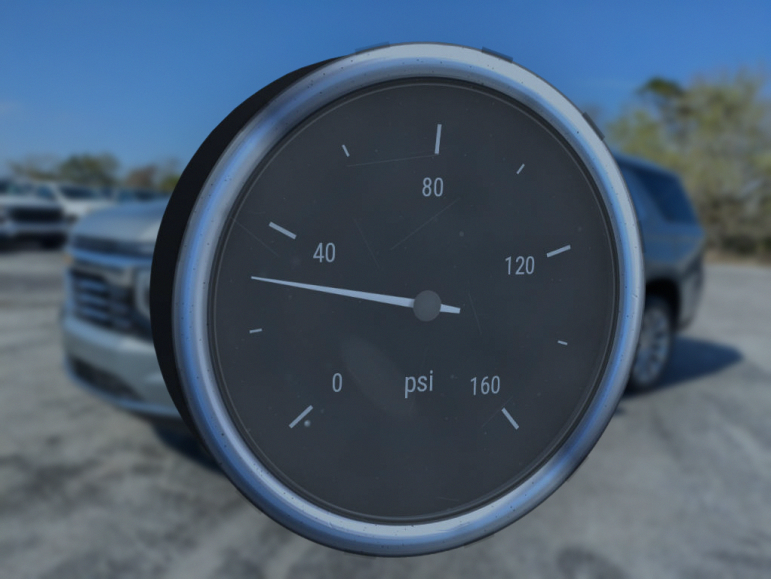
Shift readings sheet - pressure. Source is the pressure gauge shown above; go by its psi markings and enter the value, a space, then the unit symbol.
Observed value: 30 psi
